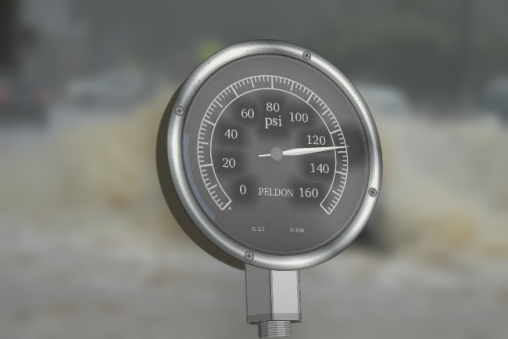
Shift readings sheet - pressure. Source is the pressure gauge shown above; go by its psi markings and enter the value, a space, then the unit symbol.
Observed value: 128 psi
